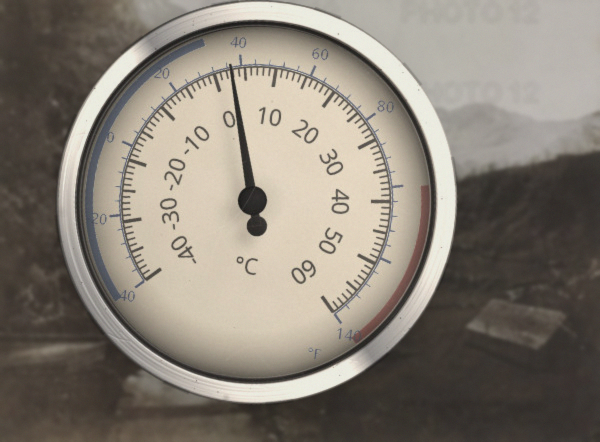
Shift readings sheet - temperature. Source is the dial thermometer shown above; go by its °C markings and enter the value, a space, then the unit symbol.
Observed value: 3 °C
